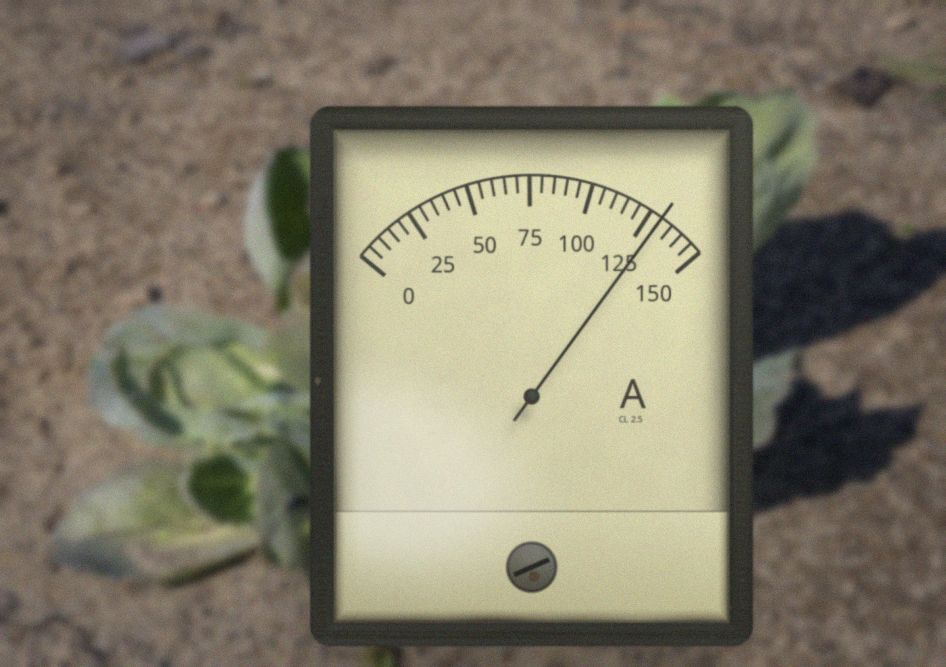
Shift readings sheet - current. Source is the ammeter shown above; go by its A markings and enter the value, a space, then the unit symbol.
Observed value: 130 A
